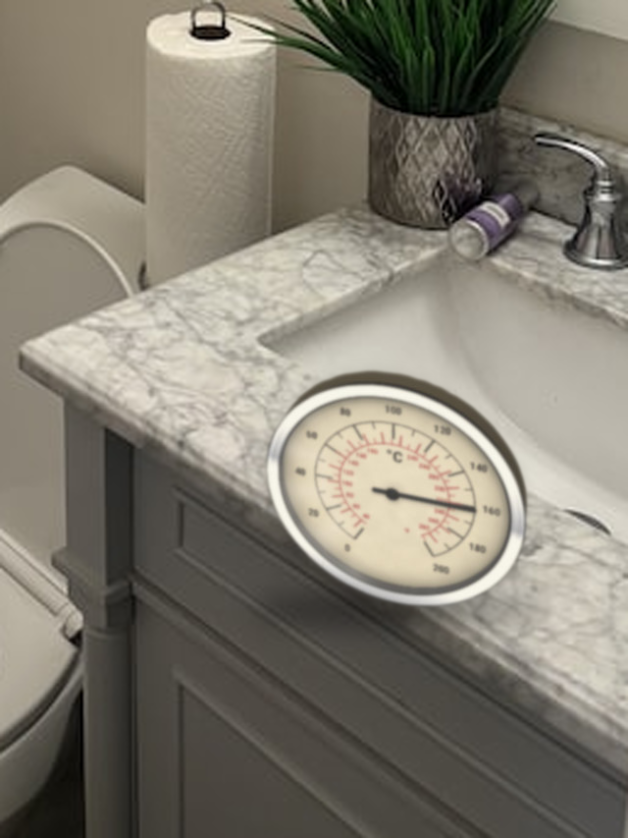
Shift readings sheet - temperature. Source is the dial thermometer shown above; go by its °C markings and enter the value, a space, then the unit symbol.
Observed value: 160 °C
